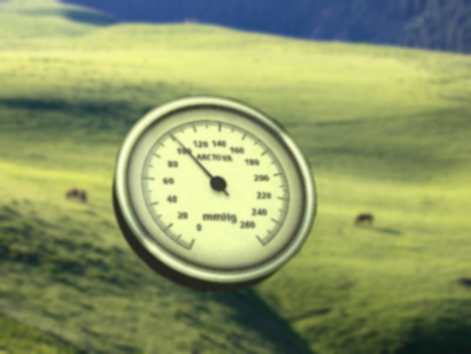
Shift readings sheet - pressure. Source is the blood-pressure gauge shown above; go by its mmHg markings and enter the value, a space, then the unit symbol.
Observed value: 100 mmHg
